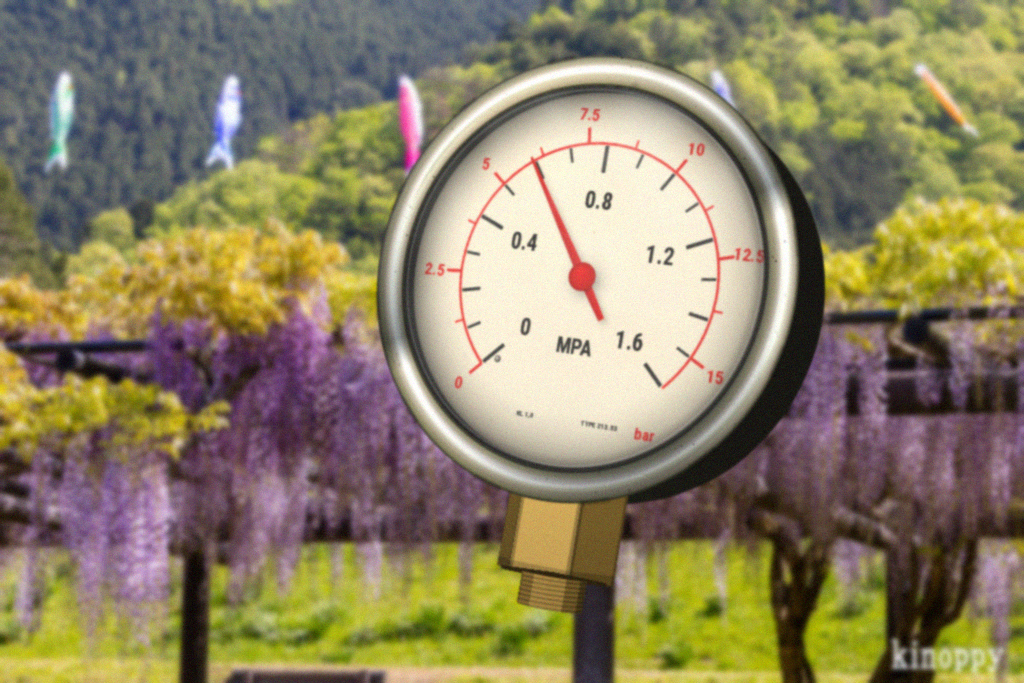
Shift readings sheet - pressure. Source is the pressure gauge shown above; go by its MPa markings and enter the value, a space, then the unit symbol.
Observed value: 0.6 MPa
